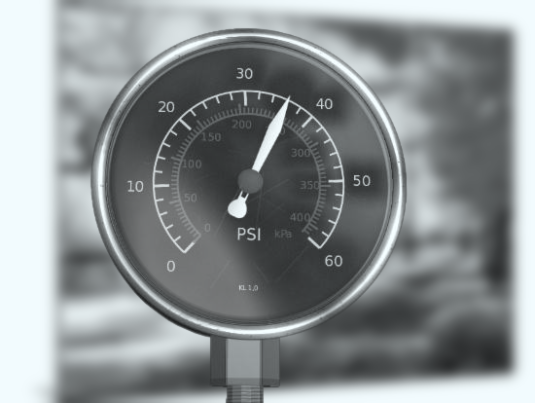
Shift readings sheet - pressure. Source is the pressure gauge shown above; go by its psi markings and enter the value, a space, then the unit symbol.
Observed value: 36 psi
